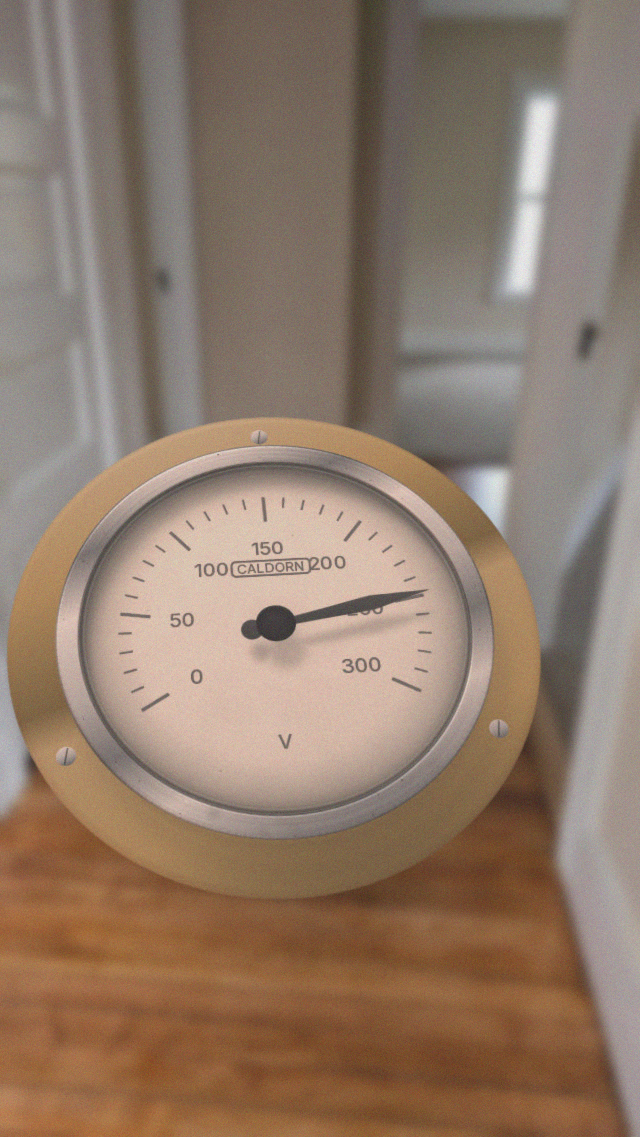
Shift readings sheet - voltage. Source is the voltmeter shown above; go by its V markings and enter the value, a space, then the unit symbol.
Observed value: 250 V
